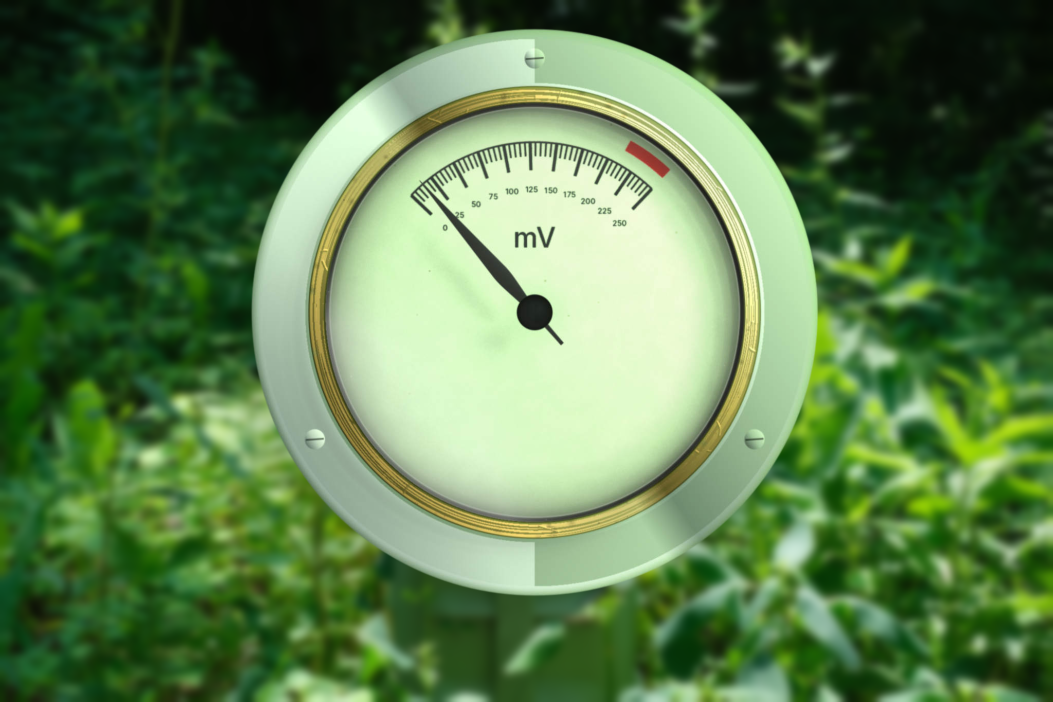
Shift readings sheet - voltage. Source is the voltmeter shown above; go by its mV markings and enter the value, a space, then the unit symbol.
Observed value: 15 mV
